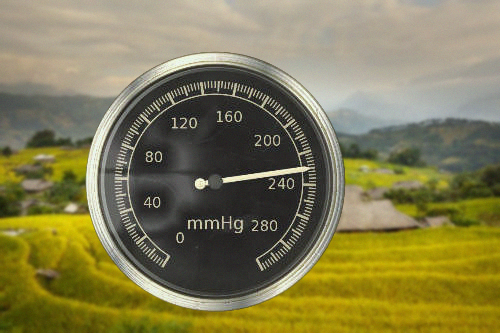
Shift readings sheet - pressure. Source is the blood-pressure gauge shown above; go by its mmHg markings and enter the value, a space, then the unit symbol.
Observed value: 230 mmHg
